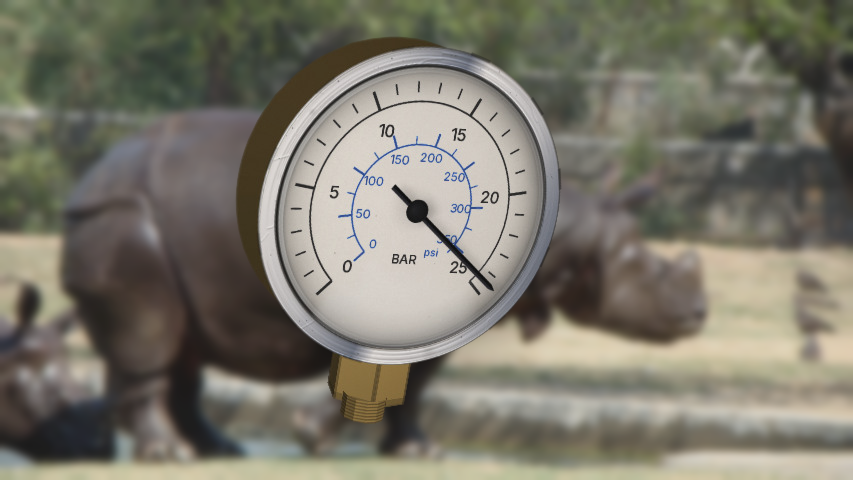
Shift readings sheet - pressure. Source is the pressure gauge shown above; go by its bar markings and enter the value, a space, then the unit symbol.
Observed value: 24.5 bar
